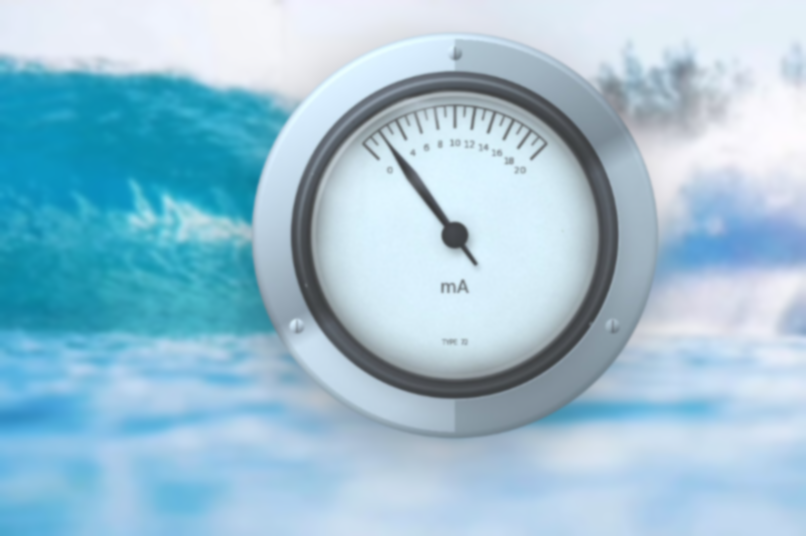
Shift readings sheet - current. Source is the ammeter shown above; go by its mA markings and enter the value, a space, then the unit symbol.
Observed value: 2 mA
